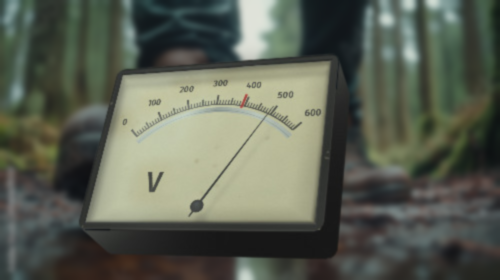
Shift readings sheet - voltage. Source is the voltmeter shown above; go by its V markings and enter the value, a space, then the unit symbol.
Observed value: 500 V
